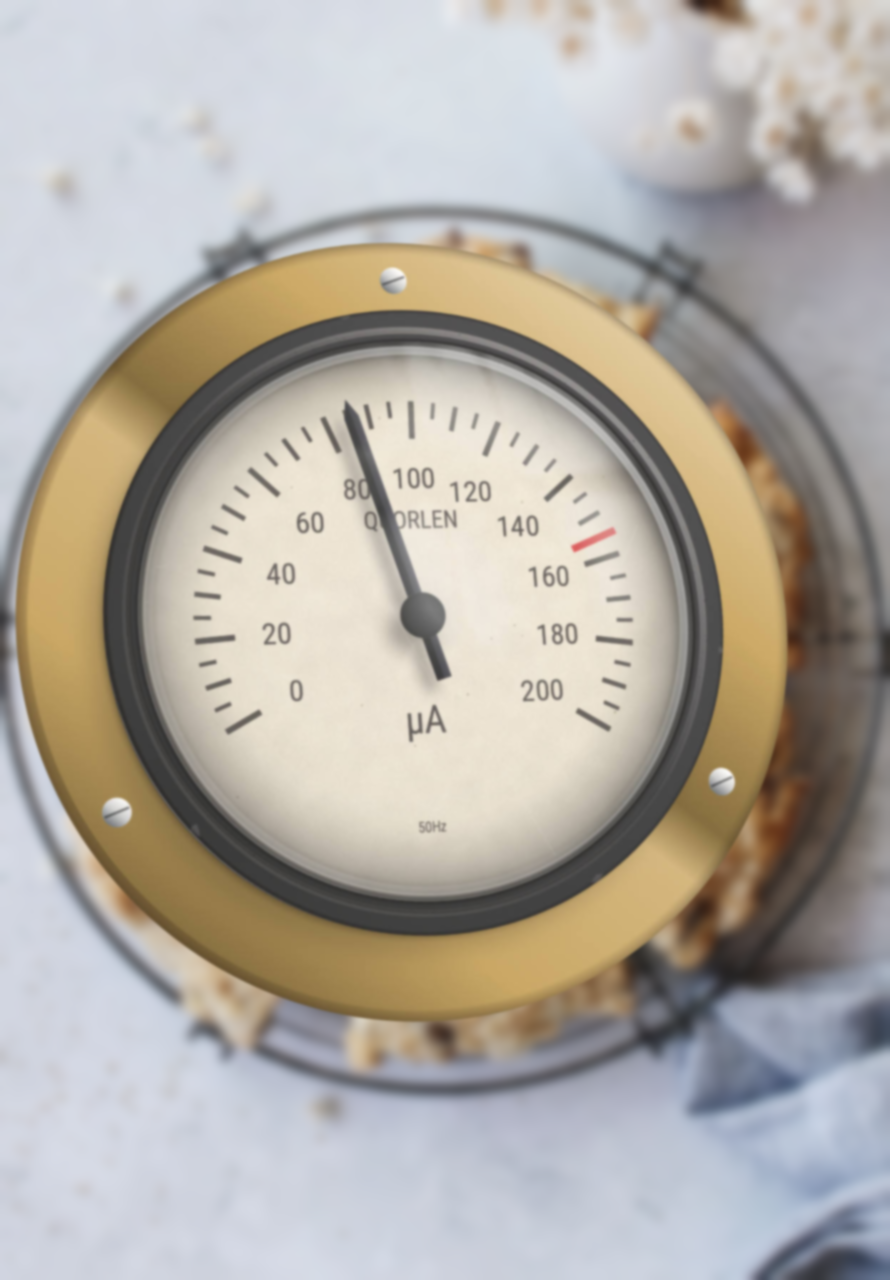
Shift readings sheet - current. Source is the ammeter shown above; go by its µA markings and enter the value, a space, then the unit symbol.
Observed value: 85 µA
